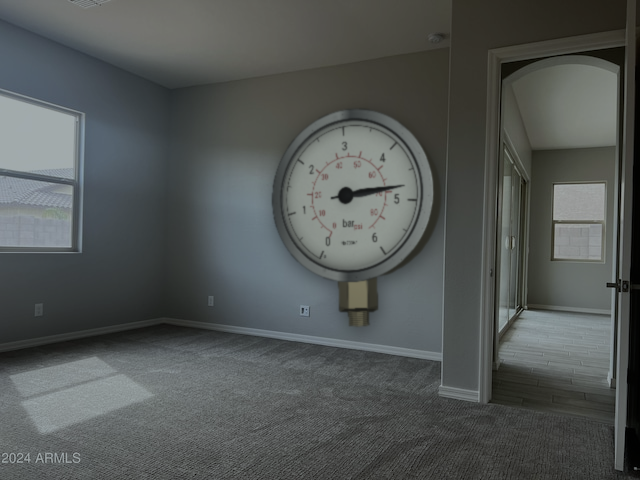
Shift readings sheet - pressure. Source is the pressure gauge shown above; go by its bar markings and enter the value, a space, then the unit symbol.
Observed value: 4.75 bar
